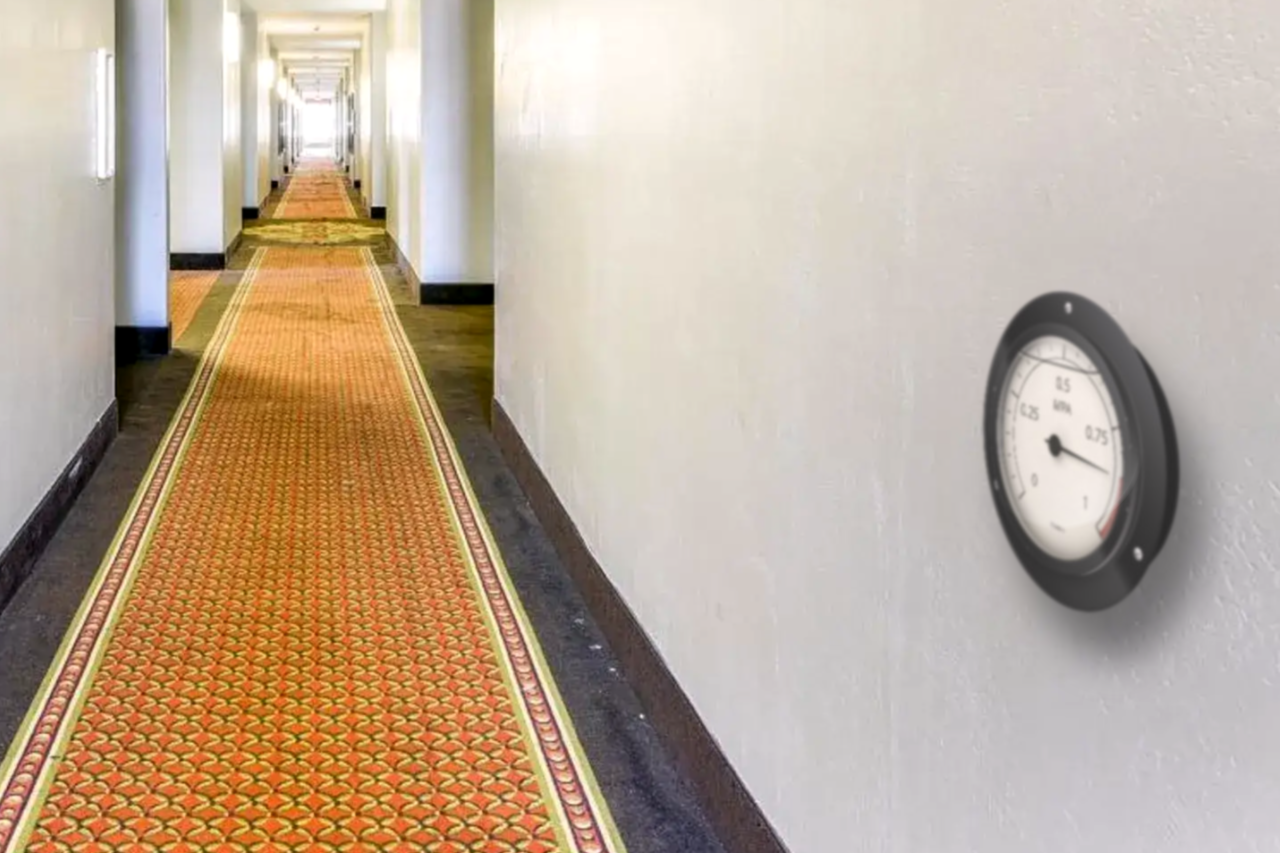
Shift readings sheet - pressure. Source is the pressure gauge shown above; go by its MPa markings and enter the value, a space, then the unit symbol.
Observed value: 0.85 MPa
